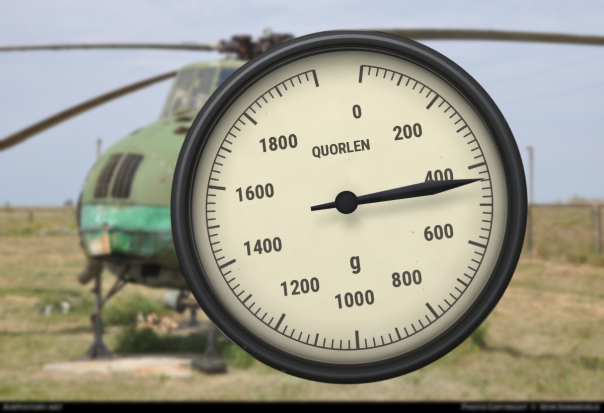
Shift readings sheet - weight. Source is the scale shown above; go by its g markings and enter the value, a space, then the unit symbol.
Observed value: 440 g
